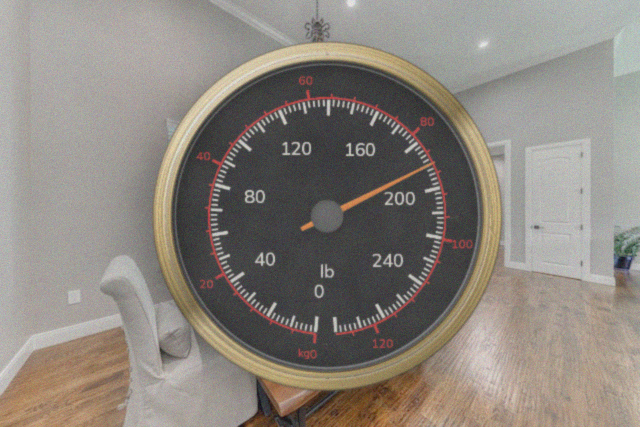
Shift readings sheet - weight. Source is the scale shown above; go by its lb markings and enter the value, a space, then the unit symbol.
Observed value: 190 lb
